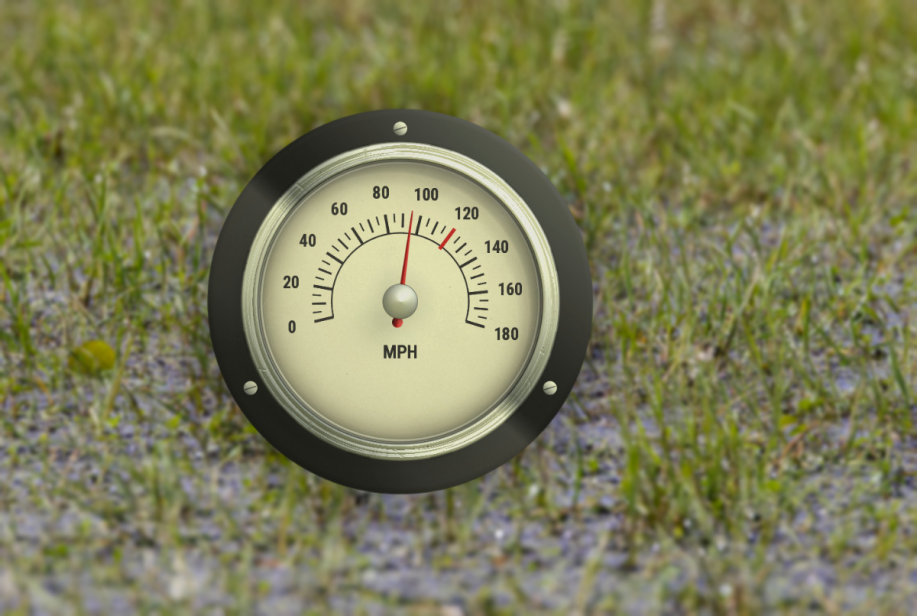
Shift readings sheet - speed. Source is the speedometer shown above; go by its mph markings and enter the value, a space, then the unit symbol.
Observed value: 95 mph
